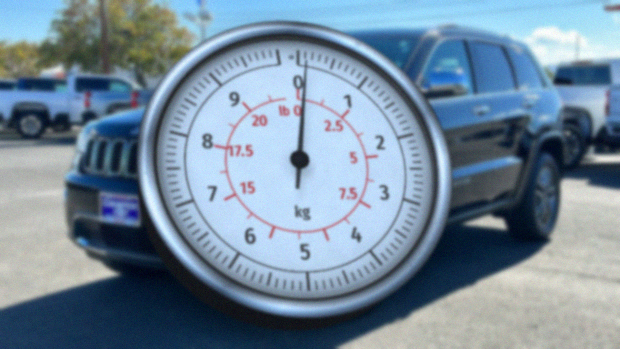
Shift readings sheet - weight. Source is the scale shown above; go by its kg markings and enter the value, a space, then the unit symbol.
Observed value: 0.1 kg
